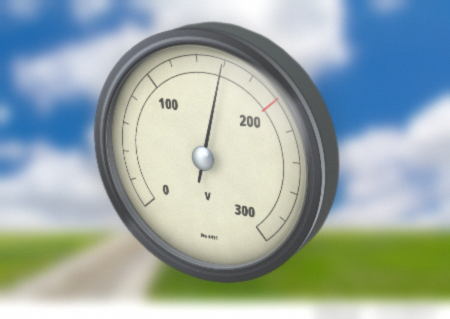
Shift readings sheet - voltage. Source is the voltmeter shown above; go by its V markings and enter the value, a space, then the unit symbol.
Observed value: 160 V
